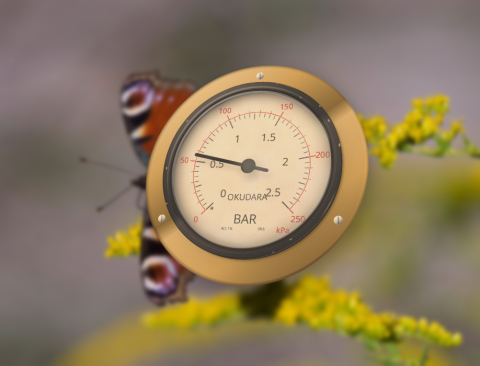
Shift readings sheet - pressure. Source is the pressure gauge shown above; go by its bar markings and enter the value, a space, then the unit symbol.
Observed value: 0.55 bar
